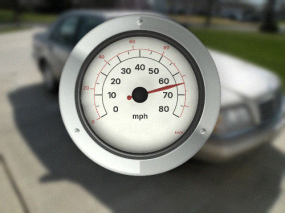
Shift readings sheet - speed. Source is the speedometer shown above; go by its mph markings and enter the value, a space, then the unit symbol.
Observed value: 65 mph
